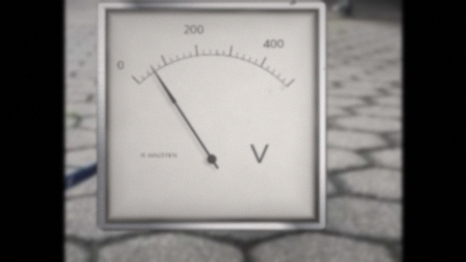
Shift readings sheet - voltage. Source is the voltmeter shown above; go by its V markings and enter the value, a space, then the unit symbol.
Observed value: 60 V
